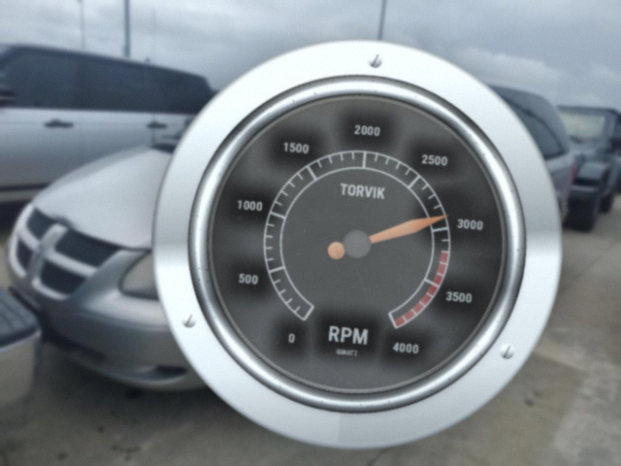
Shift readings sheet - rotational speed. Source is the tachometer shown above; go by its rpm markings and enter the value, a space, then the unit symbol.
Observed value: 2900 rpm
